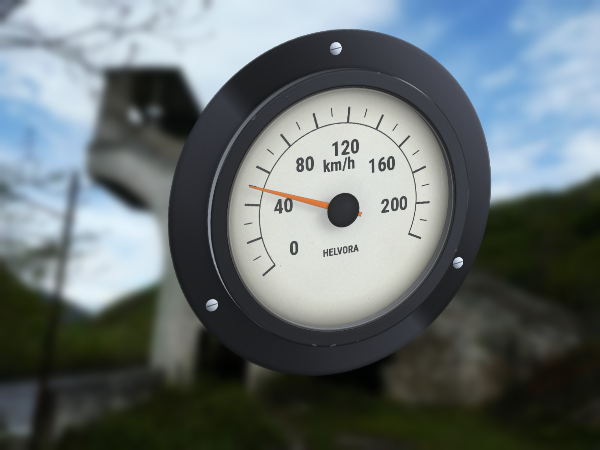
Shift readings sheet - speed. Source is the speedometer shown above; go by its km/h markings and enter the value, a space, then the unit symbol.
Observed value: 50 km/h
